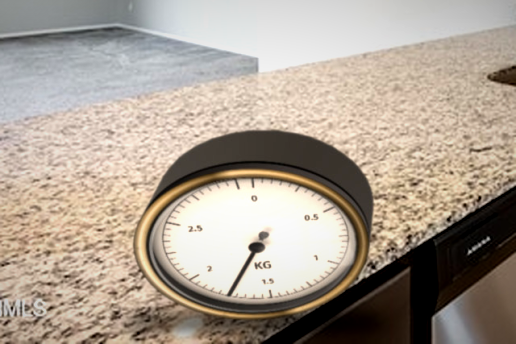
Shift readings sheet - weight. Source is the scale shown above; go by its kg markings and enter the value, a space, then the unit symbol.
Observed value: 1.75 kg
